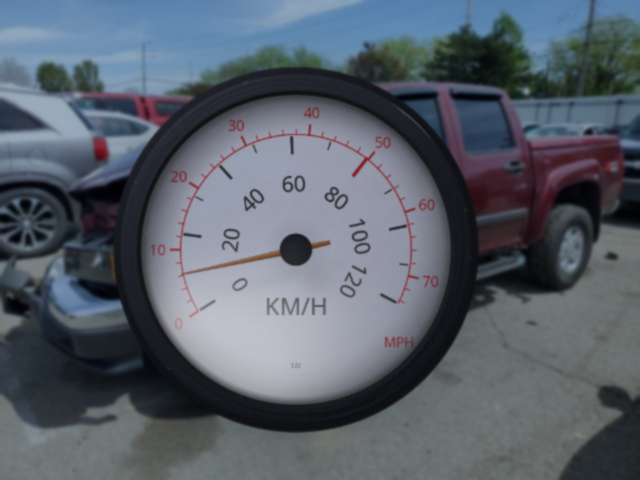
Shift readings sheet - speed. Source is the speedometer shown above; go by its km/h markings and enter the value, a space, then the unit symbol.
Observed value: 10 km/h
